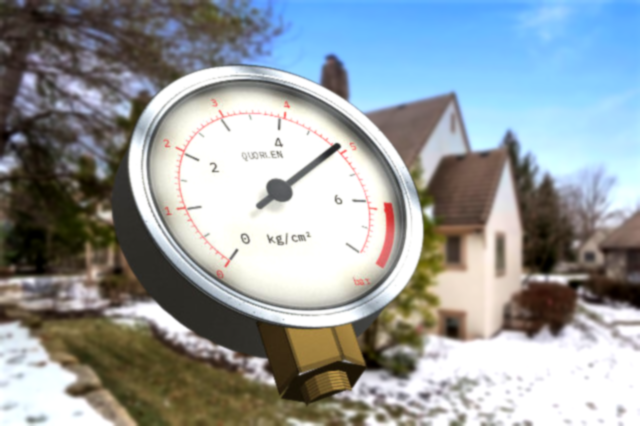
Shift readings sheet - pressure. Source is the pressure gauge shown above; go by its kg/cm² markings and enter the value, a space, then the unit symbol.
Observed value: 5 kg/cm²
